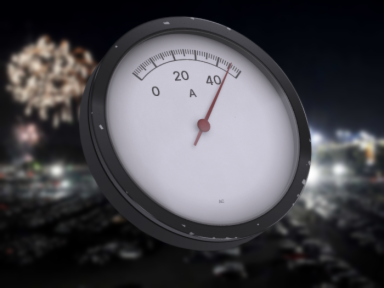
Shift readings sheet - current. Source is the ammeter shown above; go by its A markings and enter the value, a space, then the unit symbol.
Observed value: 45 A
